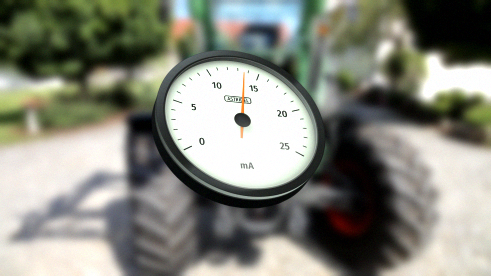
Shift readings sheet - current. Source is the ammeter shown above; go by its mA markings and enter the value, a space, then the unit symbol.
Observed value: 13.5 mA
